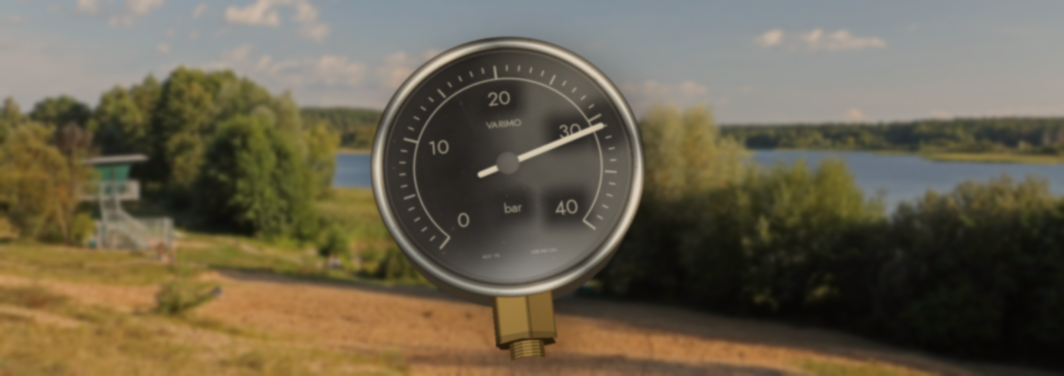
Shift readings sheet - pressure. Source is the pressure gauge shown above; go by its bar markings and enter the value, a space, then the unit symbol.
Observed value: 31 bar
